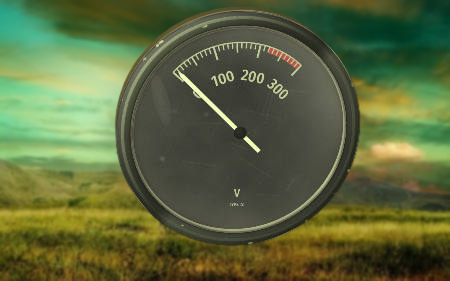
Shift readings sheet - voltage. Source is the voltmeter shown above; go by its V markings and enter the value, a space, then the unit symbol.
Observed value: 10 V
